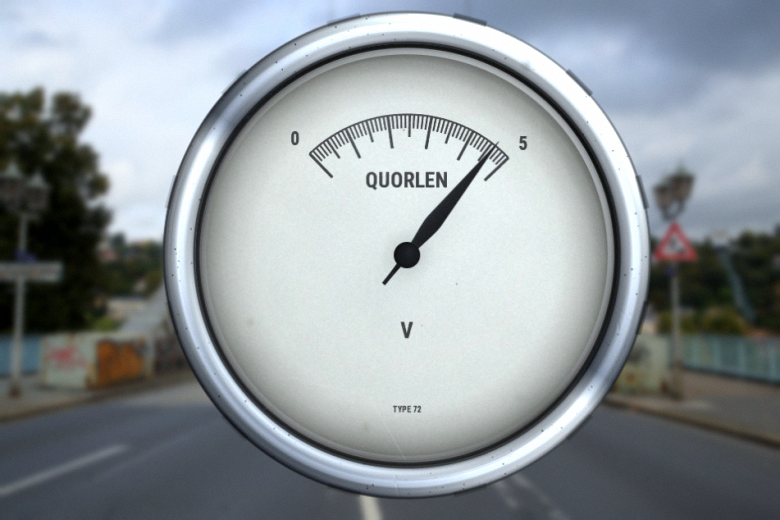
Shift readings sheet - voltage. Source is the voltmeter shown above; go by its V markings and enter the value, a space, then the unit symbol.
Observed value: 4.6 V
